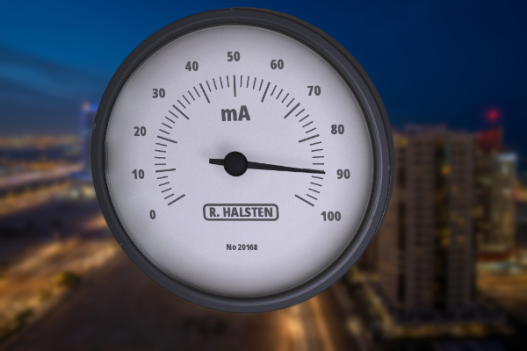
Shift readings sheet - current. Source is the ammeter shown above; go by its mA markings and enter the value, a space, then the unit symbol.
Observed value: 90 mA
